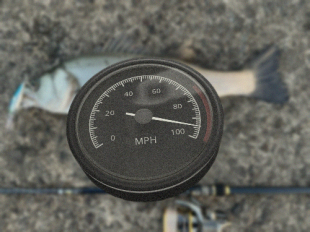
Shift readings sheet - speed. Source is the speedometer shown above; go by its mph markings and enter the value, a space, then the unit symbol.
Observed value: 95 mph
